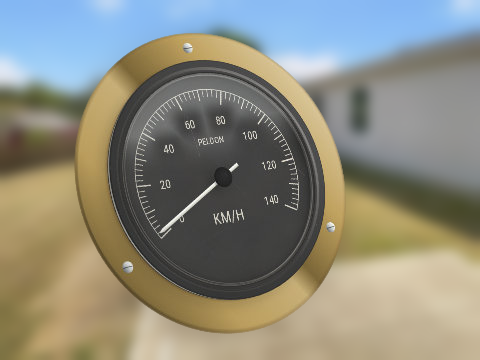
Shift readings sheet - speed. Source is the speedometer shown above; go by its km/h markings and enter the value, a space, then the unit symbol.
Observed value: 2 km/h
